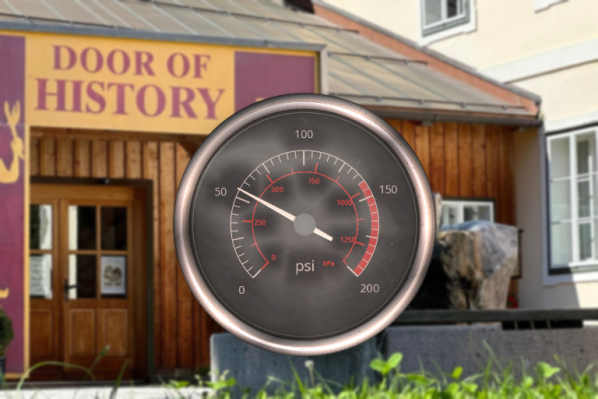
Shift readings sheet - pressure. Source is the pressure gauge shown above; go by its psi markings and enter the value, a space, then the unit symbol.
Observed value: 55 psi
